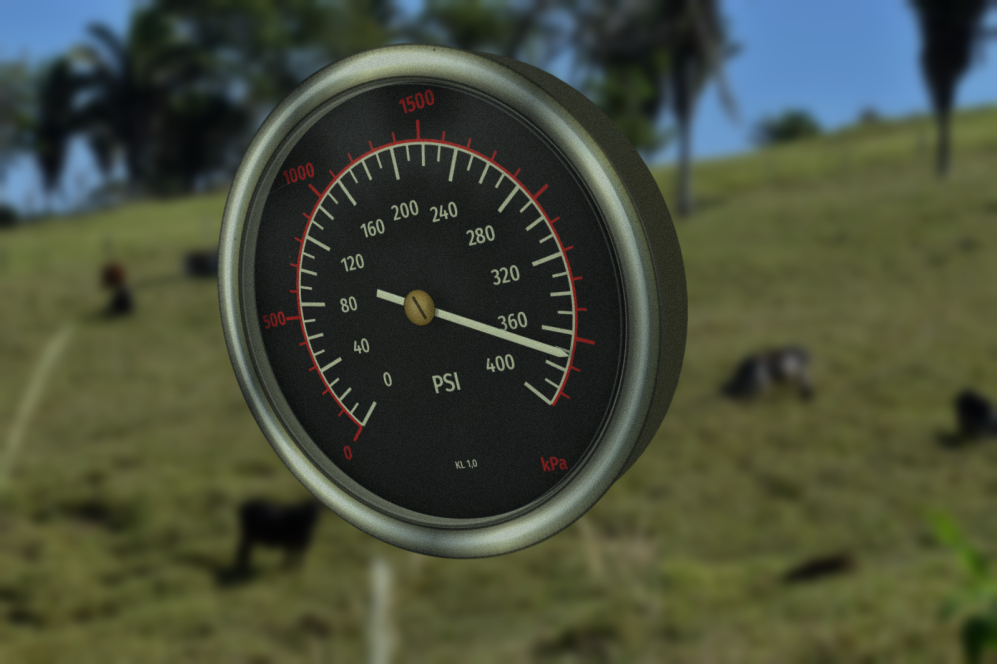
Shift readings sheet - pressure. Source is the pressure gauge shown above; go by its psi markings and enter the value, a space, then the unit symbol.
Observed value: 370 psi
